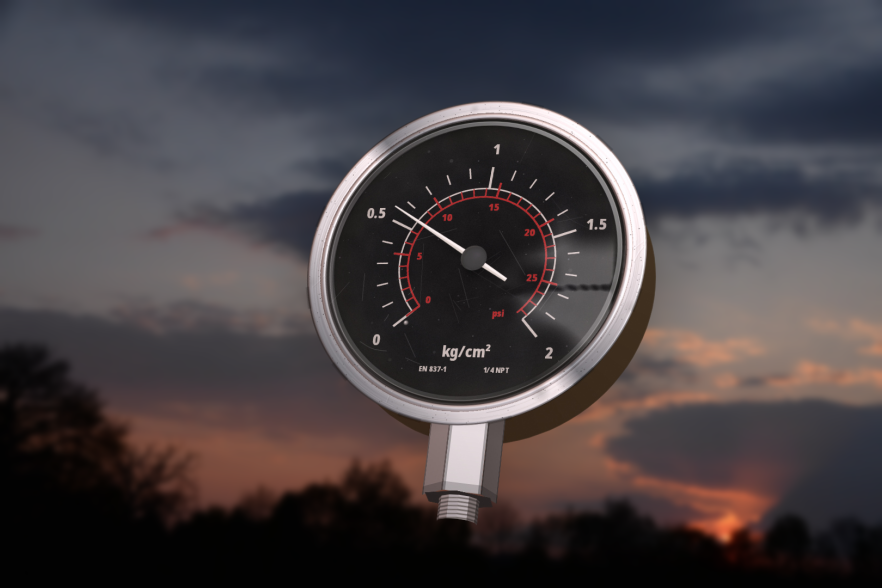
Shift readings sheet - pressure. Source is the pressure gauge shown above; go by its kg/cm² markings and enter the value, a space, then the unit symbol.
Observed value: 0.55 kg/cm²
